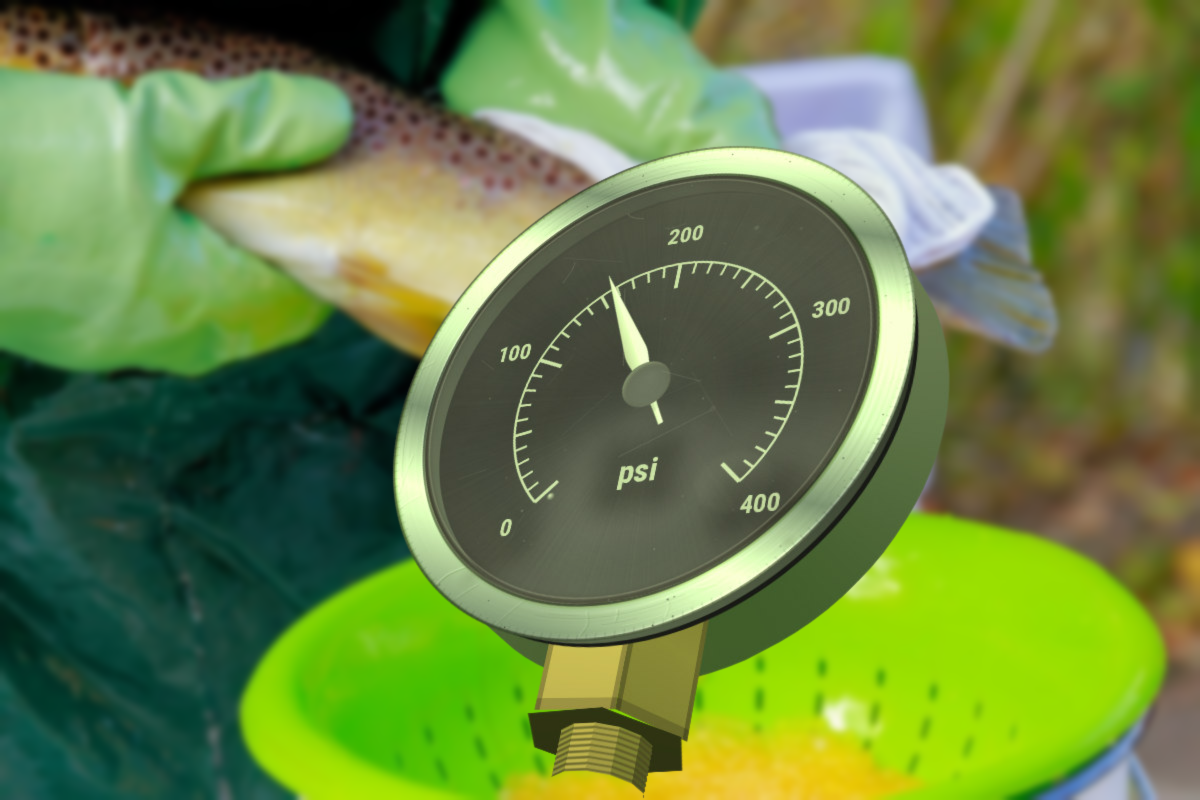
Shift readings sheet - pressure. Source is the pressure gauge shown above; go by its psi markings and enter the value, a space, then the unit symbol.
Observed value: 160 psi
